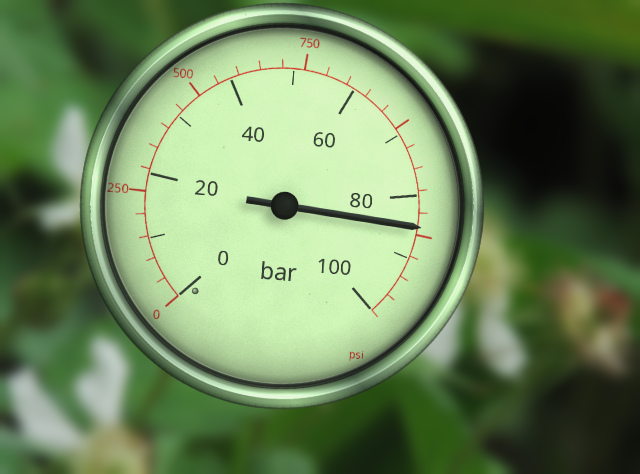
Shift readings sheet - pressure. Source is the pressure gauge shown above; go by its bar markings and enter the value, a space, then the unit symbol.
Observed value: 85 bar
